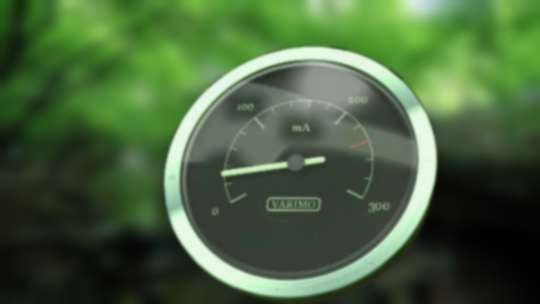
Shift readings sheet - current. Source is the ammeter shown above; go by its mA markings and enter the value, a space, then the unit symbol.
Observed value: 30 mA
